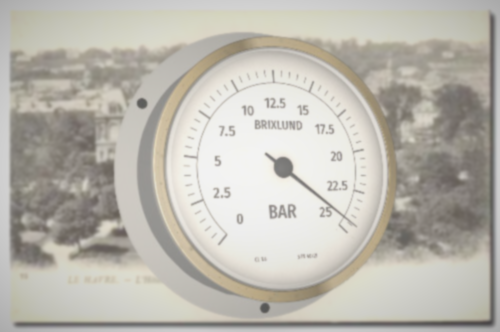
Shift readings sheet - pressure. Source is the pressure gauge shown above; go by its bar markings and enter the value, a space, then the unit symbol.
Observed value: 24.5 bar
